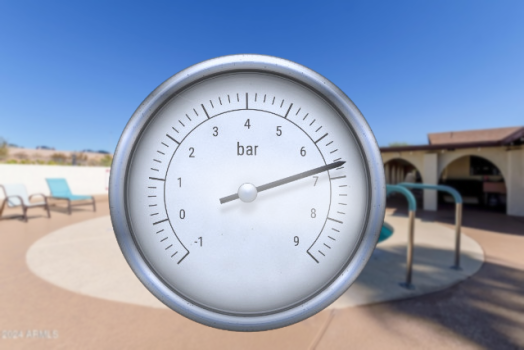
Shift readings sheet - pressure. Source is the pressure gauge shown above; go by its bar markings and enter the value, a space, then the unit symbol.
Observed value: 6.7 bar
